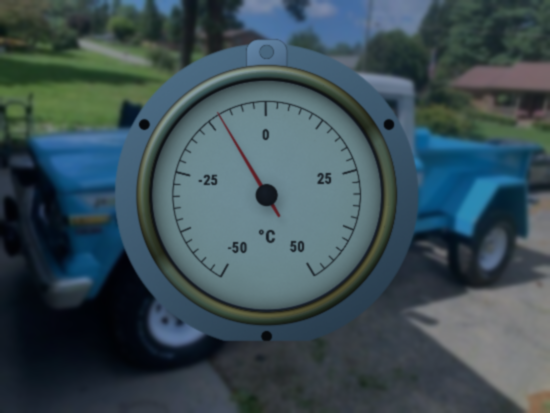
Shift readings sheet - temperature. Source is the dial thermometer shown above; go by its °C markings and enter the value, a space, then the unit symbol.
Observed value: -10 °C
